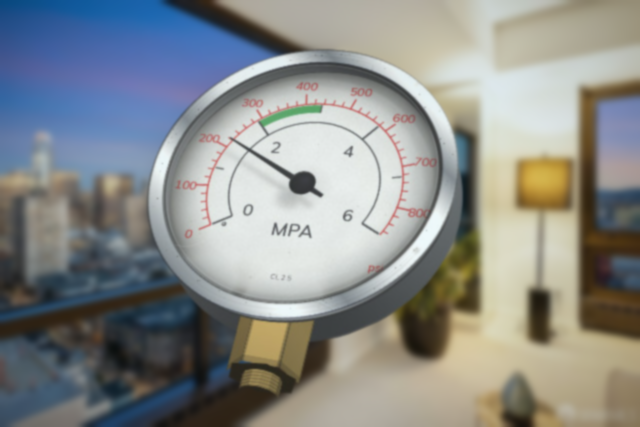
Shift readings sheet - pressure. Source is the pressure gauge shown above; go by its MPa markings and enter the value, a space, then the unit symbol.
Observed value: 1.5 MPa
